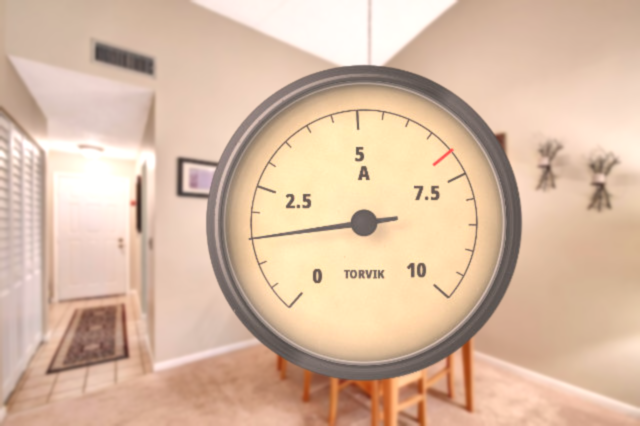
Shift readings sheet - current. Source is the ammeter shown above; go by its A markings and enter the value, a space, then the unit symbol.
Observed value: 1.5 A
